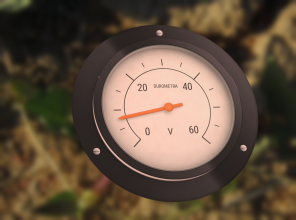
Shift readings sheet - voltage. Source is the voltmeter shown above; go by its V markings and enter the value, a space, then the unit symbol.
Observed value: 7.5 V
